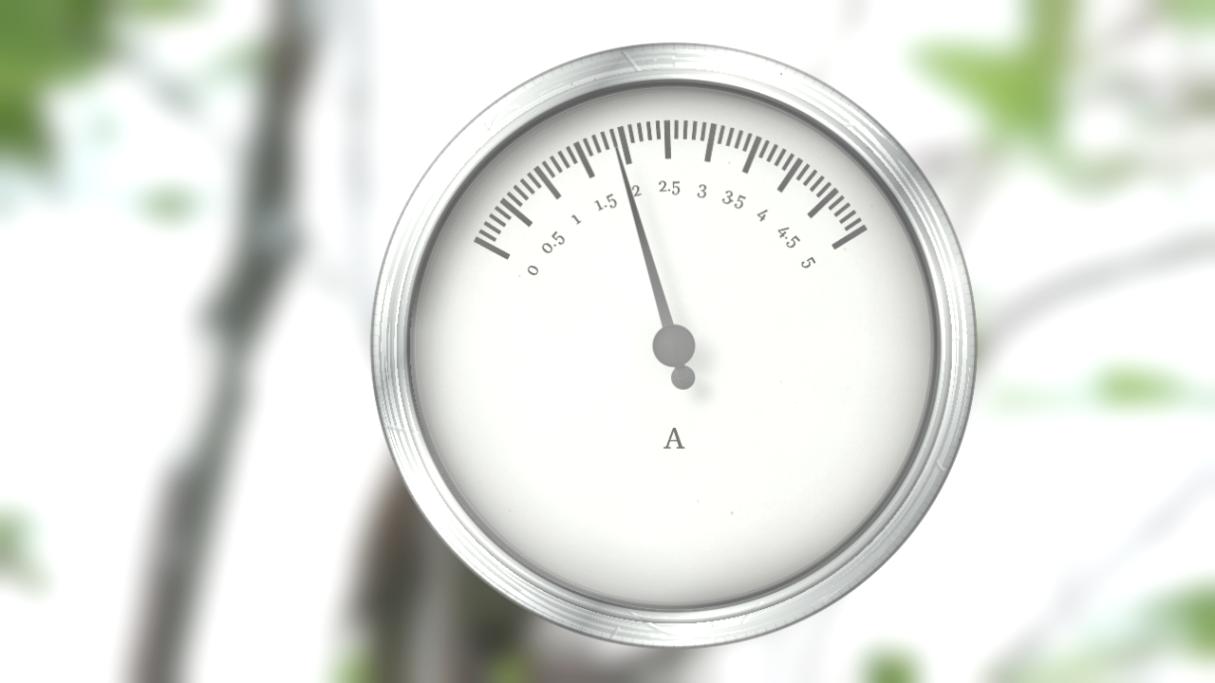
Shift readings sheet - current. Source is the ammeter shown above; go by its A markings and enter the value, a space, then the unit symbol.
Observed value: 1.9 A
